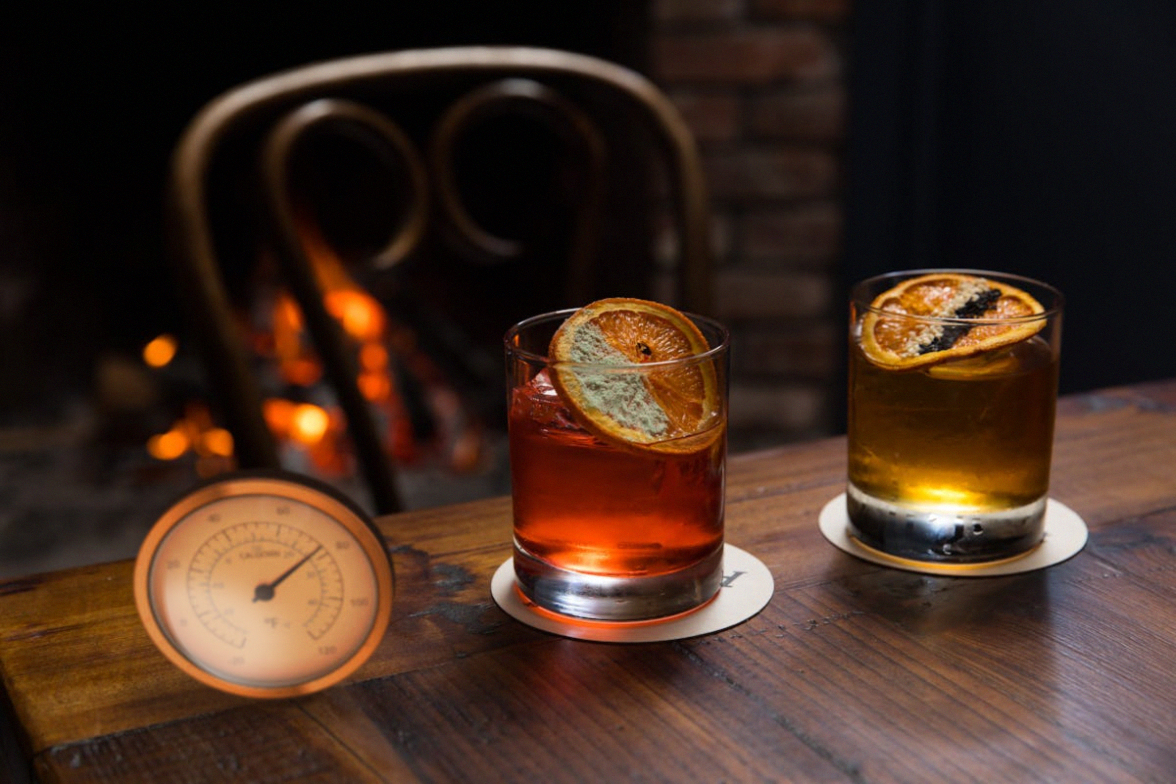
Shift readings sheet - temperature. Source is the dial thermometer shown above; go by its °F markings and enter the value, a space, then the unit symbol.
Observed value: 76 °F
